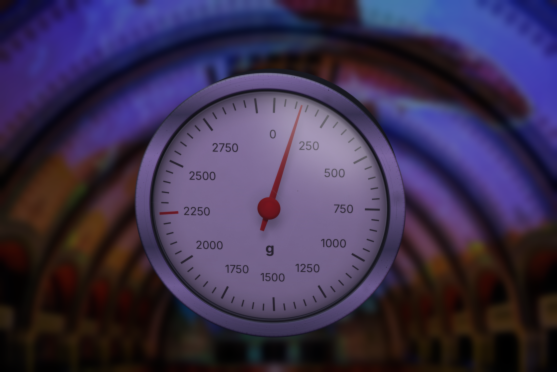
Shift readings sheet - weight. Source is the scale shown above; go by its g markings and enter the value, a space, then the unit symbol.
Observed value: 125 g
